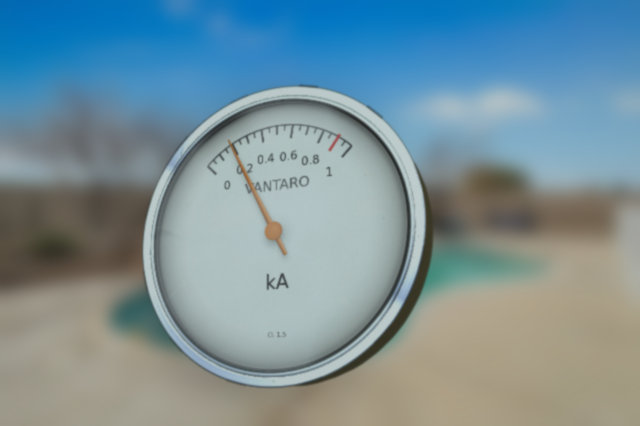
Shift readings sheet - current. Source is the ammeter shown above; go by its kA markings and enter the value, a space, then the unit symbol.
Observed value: 0.2 kA
